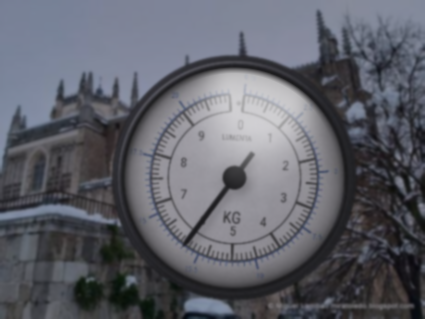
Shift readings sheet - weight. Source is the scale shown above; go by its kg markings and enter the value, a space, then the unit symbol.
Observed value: 6 kg
